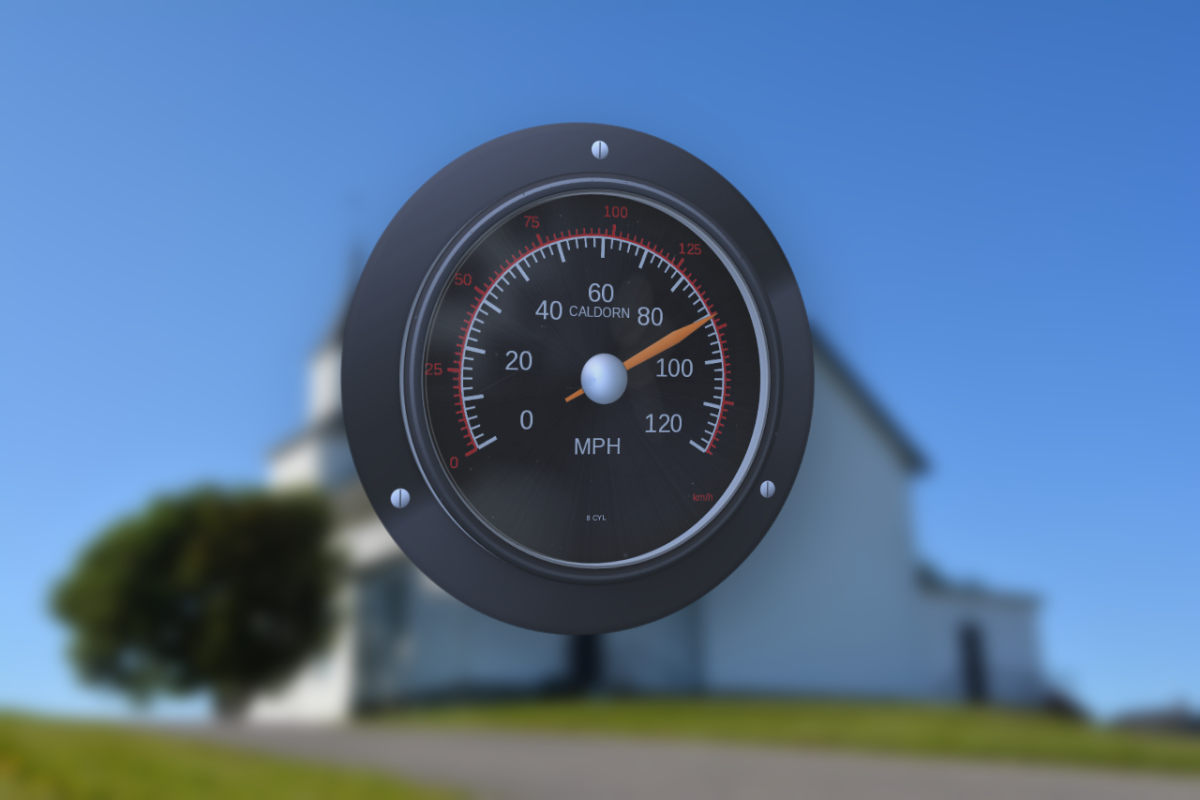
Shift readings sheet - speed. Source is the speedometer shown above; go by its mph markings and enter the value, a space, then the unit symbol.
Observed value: 90 mph
